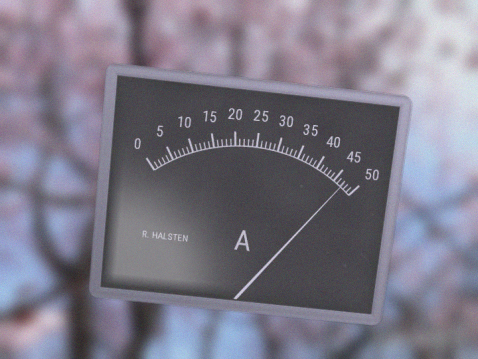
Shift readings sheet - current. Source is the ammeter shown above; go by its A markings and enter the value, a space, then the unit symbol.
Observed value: 47 A
